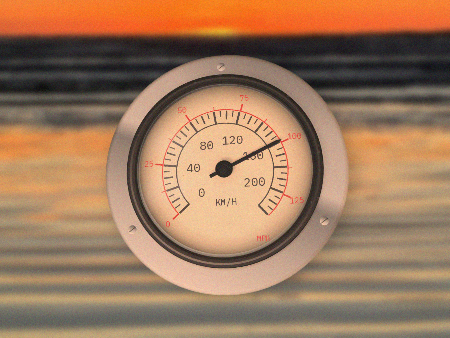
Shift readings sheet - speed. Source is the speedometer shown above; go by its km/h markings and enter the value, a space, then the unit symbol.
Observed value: 160 km/h
